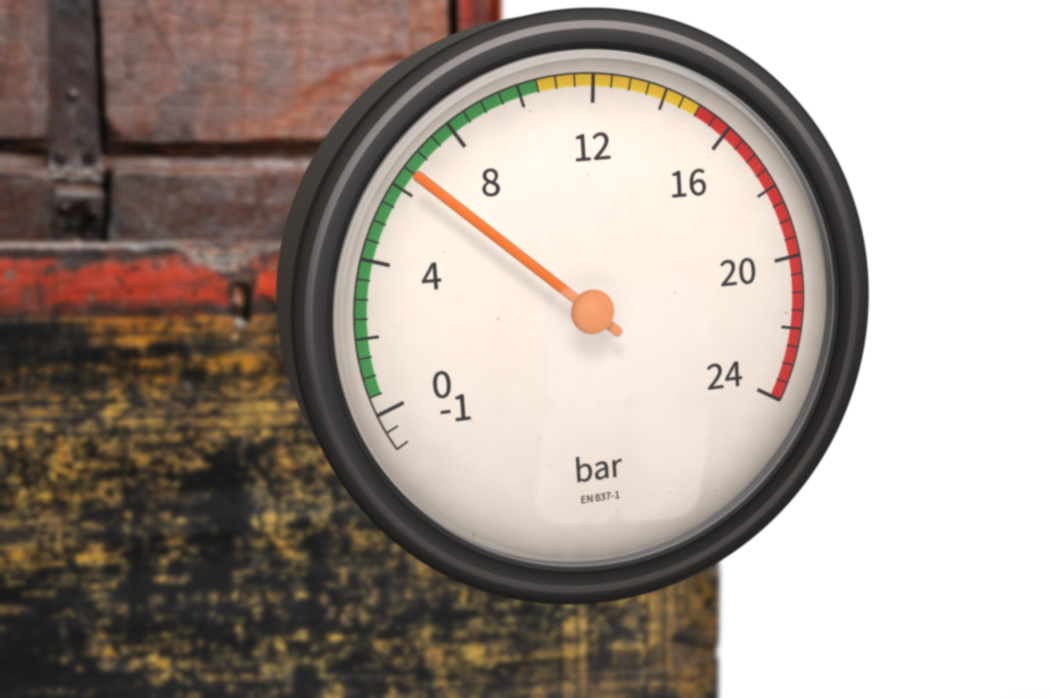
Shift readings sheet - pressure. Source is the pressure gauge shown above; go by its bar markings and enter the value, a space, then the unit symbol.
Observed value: 6.5 bar
